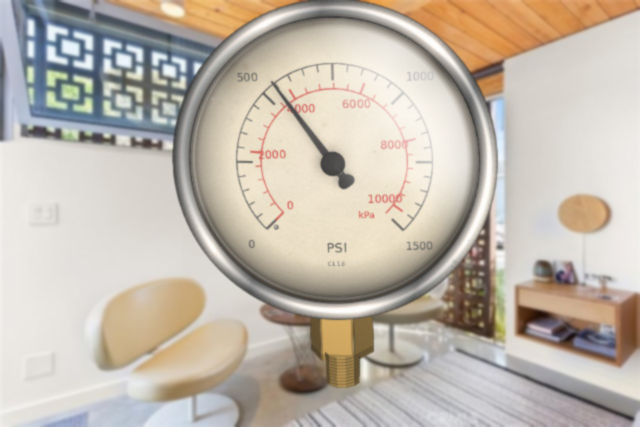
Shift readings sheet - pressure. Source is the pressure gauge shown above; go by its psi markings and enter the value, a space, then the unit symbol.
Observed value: 550 psi
